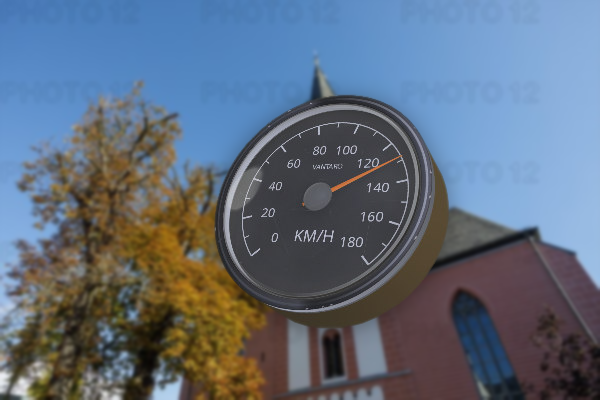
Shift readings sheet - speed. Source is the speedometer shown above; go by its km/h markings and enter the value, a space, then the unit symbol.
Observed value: 130 km/h
